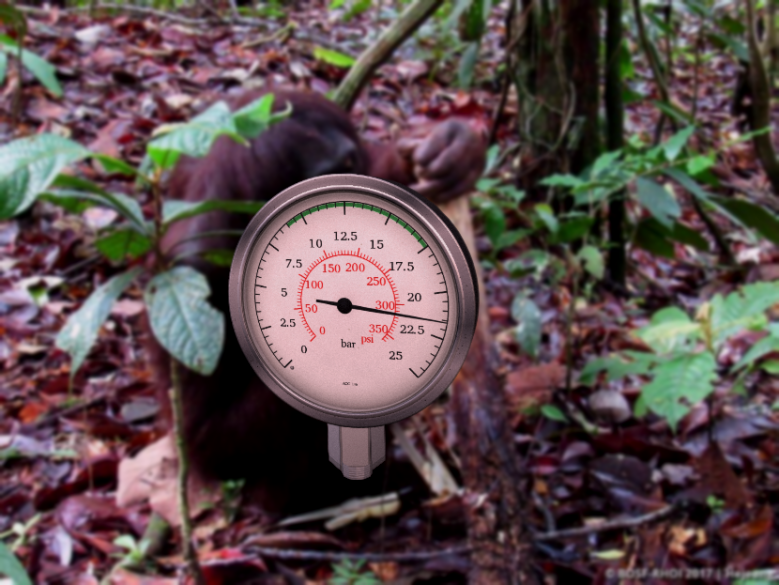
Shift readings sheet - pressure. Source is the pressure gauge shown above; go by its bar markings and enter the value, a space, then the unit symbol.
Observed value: 21.5 bar
